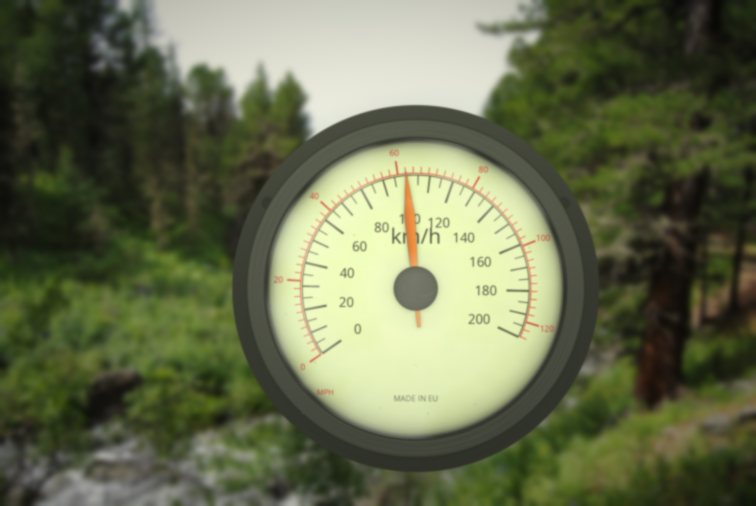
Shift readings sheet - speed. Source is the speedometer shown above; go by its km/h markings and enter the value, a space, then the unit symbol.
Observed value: 100 km/h
